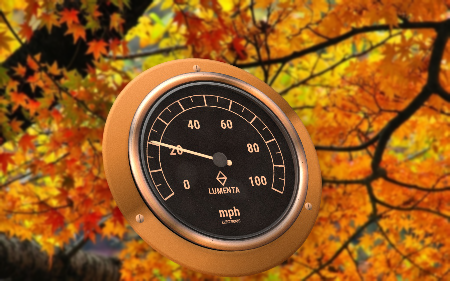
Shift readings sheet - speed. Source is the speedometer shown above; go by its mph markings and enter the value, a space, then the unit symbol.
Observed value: 20 mph
